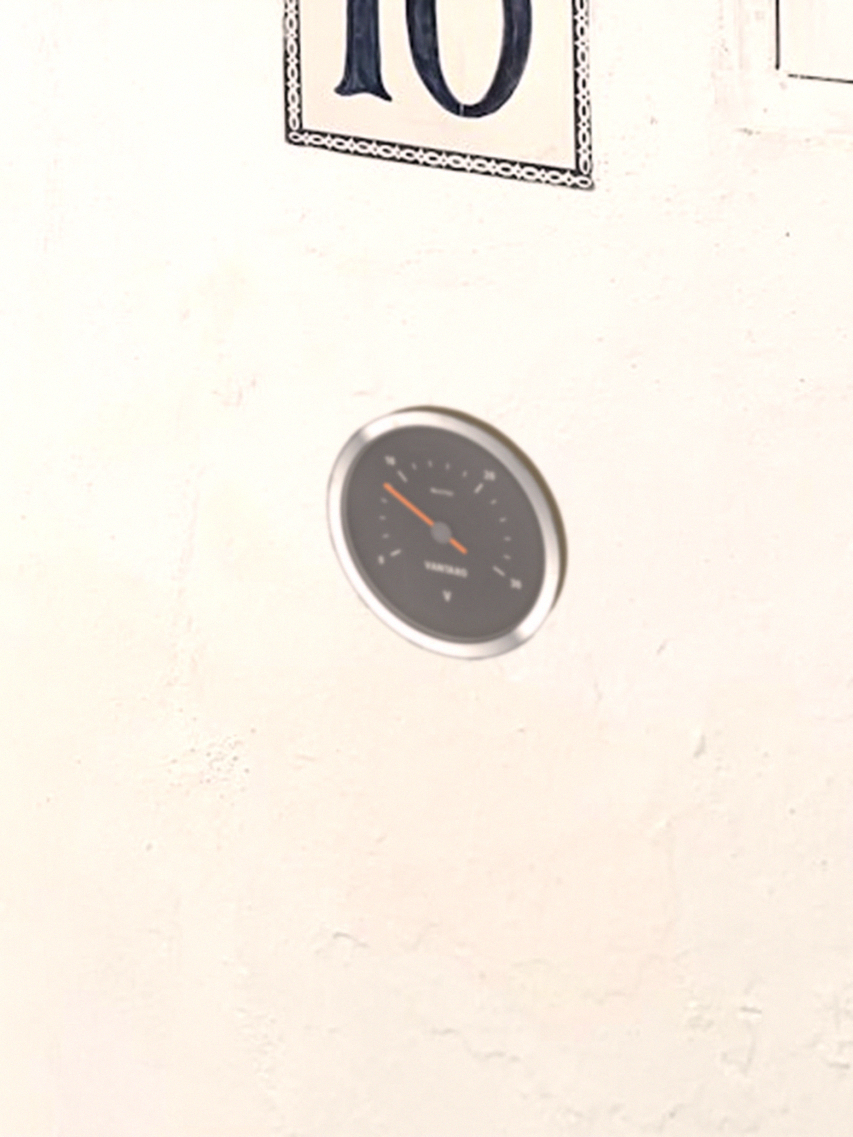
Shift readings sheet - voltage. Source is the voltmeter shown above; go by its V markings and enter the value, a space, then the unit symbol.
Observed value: 8 V
